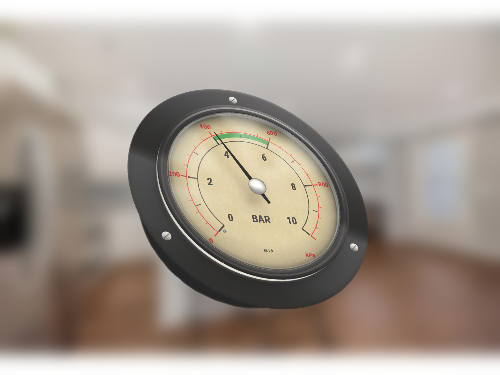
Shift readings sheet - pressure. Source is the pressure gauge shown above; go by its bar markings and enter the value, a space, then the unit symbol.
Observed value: 4 bar
